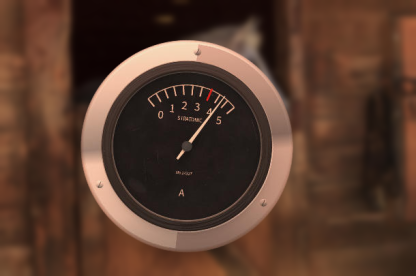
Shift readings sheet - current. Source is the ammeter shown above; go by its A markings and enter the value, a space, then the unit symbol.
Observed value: 4.25 A
